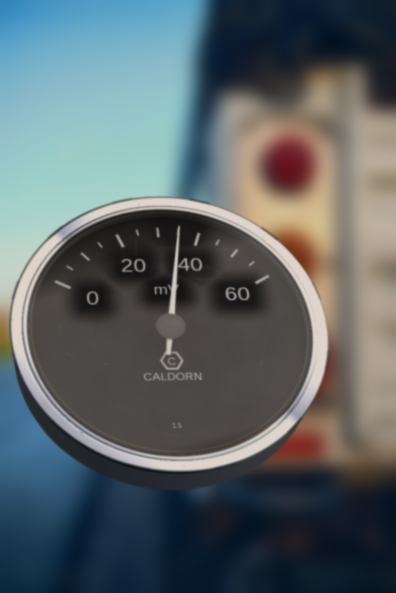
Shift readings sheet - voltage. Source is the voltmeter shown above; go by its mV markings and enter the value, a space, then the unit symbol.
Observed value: 35 mV
